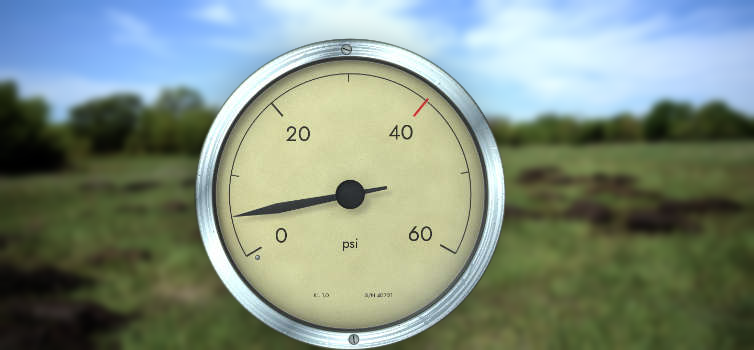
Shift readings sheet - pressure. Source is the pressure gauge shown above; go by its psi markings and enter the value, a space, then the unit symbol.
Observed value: 5 psi
